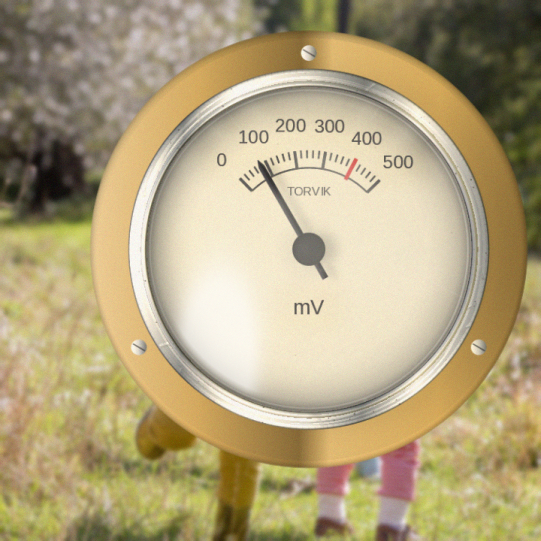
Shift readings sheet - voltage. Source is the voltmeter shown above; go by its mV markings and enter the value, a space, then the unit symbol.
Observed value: 80 mV
